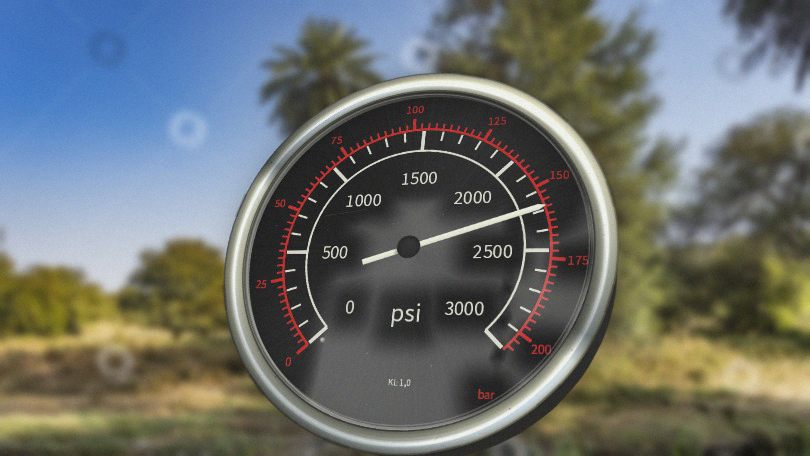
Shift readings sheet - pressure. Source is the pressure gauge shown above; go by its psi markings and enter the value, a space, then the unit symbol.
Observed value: 2300 psi
